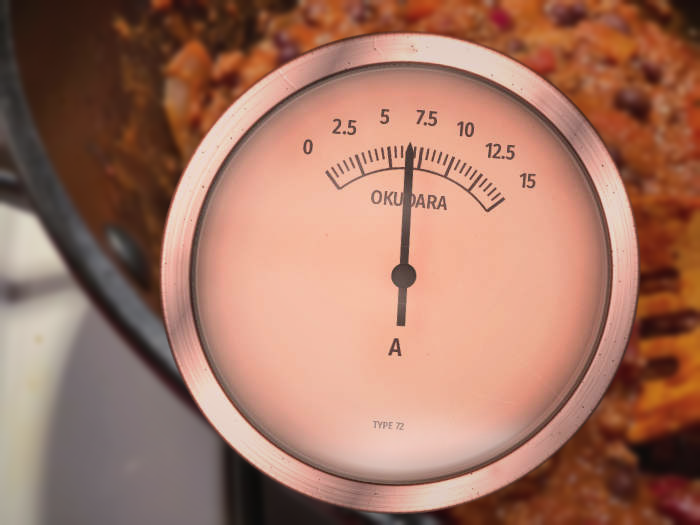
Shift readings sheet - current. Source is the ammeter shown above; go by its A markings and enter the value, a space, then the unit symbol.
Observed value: 6.5 A
